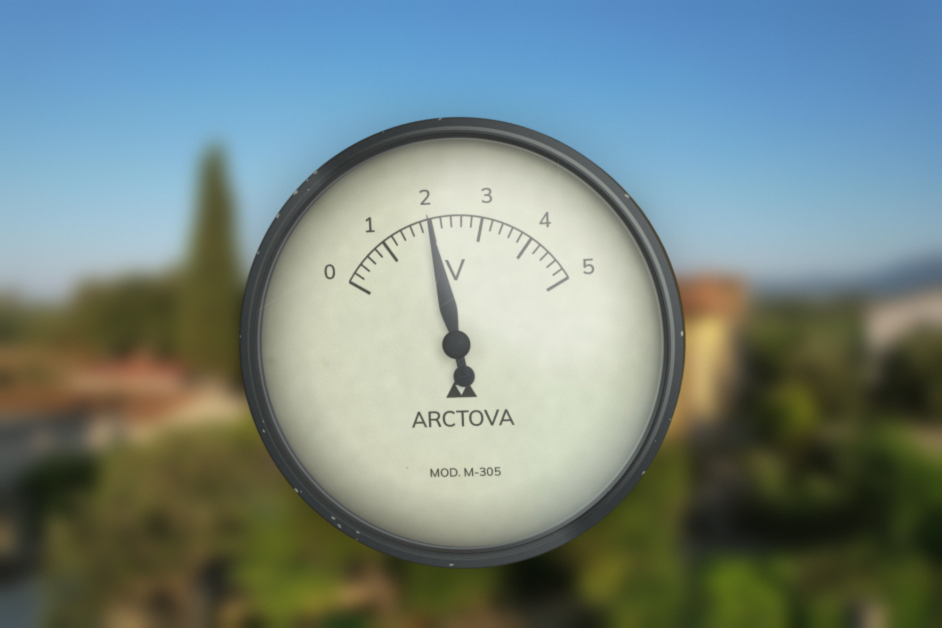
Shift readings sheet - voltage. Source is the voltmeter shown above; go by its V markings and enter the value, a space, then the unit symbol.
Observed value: 2 V
